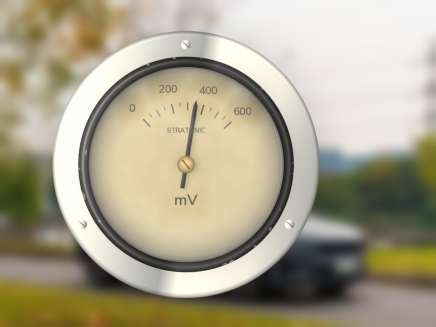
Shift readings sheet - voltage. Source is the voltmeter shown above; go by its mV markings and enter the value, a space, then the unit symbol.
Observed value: 350 mV
